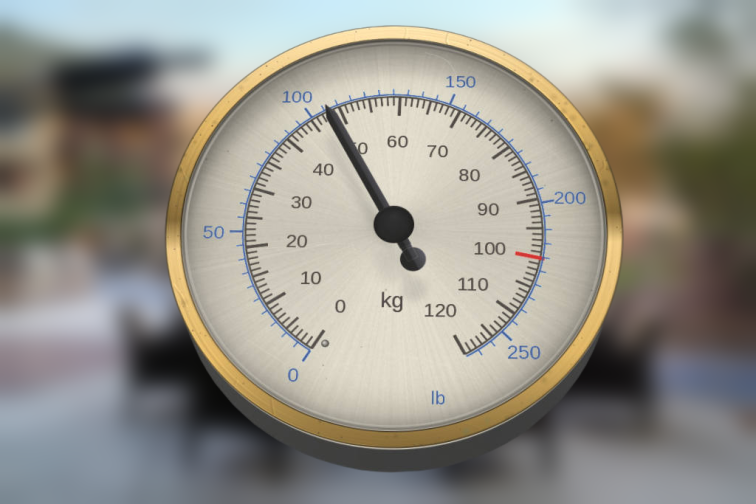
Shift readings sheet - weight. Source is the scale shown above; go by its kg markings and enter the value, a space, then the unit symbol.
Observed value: 48 kg
